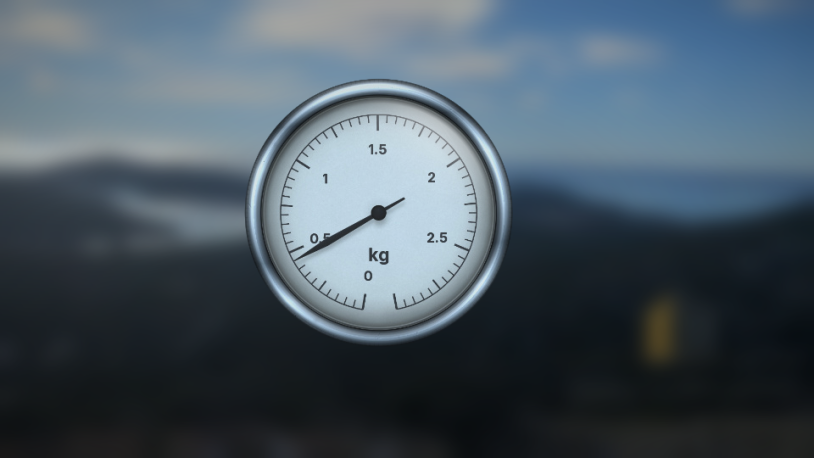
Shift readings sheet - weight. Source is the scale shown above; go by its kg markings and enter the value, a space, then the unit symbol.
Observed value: 0.45 kg
